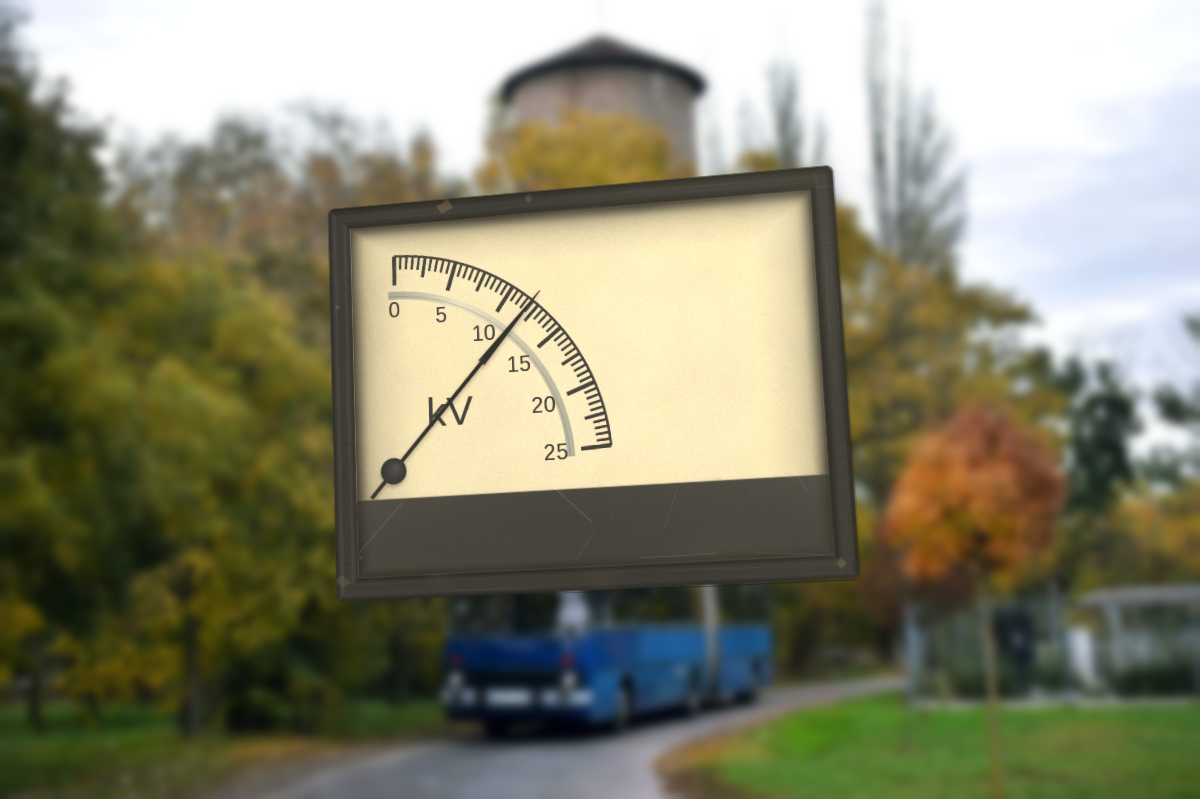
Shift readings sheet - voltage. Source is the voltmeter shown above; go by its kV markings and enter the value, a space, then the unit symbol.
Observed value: 12 kV
